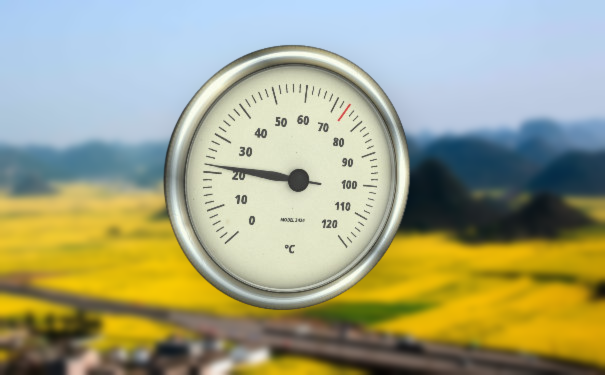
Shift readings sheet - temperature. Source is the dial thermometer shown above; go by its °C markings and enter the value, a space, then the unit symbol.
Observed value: 22 °C
